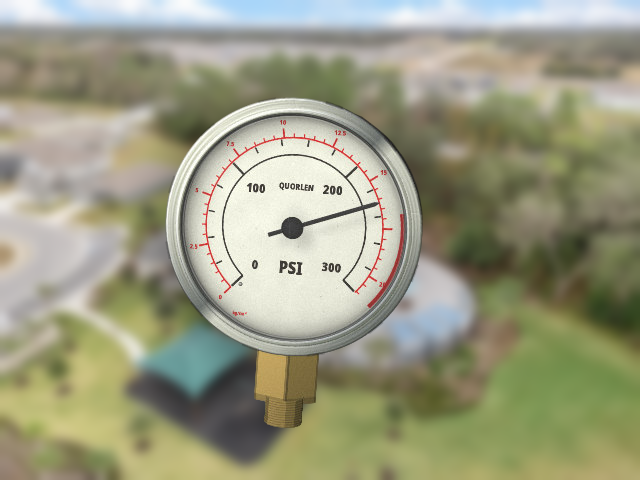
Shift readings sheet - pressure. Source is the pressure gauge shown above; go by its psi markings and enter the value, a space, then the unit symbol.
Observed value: 230 psi
